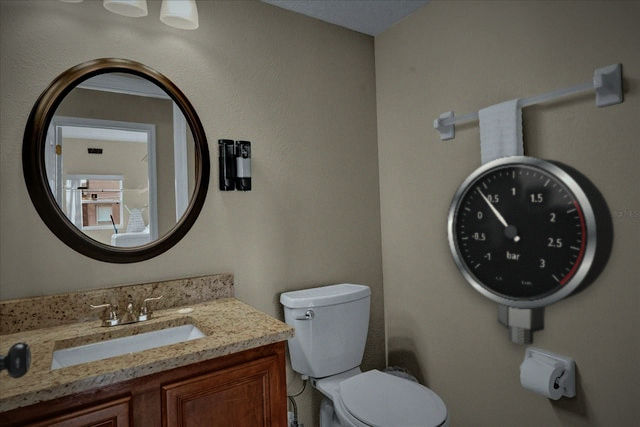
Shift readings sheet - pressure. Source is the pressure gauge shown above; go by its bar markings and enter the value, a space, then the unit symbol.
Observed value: 0.4 bar
